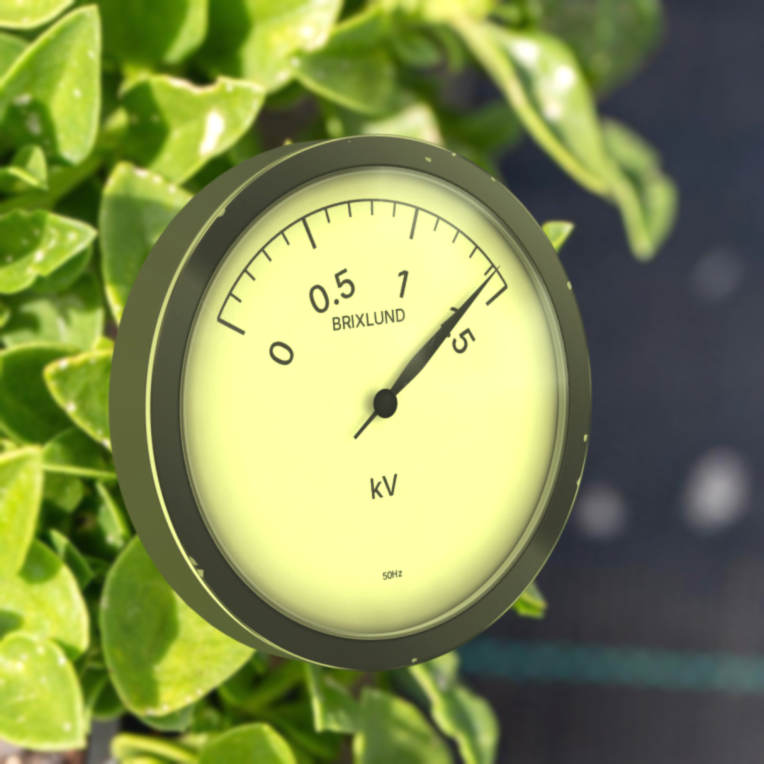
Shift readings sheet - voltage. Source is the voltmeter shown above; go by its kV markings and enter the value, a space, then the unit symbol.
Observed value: 1.4 kV
